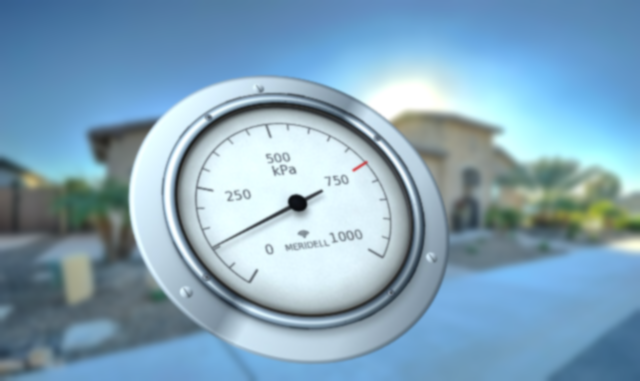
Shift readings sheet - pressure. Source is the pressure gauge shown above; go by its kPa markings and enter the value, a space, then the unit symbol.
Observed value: 100 kPa
